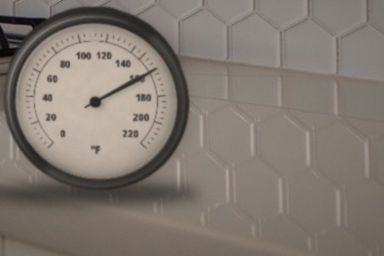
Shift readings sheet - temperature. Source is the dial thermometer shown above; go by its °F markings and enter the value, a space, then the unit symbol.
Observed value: 160 °F
